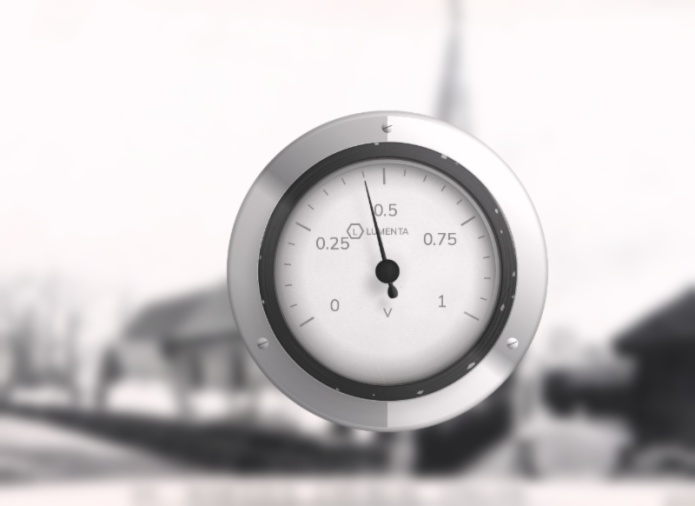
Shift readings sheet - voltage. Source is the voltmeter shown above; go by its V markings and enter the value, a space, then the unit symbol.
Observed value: 0.45 V
